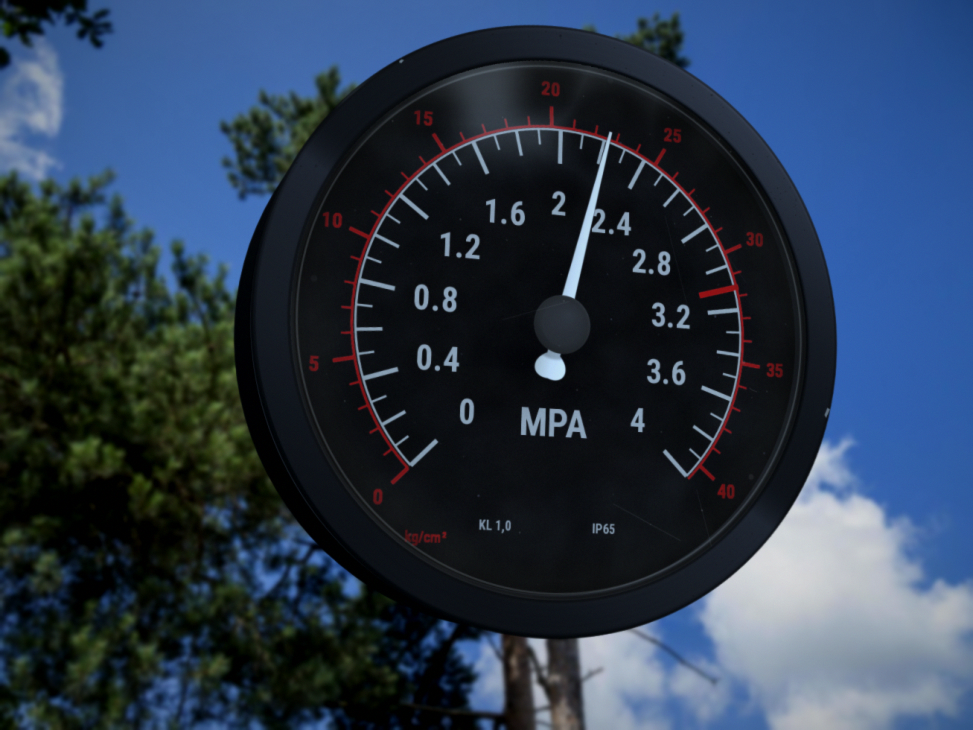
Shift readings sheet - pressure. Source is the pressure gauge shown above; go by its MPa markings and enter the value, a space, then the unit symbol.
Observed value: 2.2 MPa
